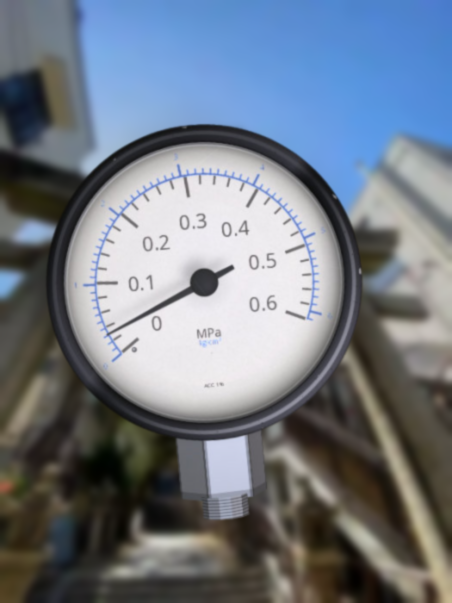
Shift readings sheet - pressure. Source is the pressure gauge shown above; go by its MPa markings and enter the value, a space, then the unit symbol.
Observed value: 0.03 MPa
